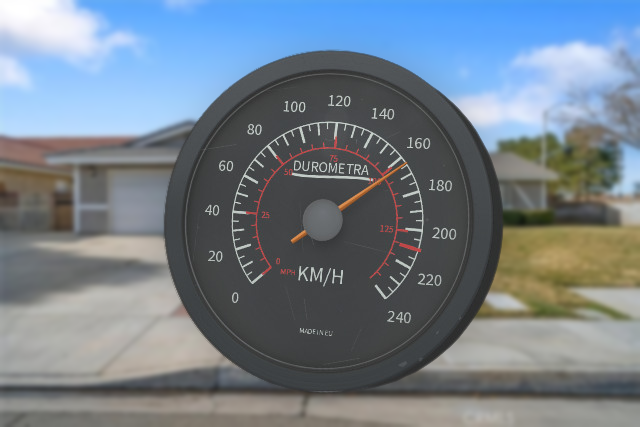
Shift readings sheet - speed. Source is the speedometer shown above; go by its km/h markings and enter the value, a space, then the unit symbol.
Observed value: 165 km/h
